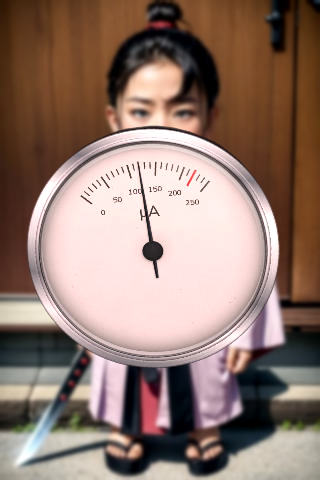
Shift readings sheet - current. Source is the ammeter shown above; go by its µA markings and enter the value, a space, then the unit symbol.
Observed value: 120 µA
